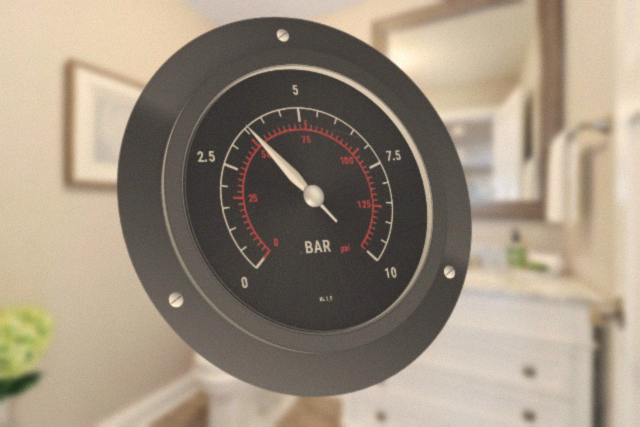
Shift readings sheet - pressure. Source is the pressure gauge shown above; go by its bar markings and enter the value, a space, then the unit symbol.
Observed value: 3.5 bar
